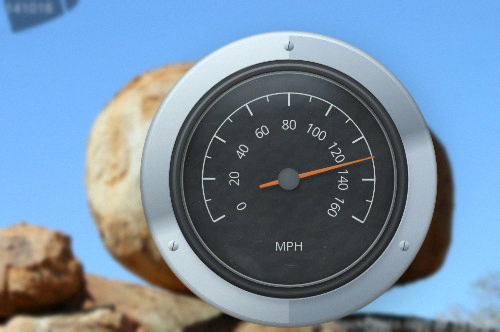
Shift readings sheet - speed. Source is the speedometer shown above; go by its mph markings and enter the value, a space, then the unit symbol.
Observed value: 130 mph
